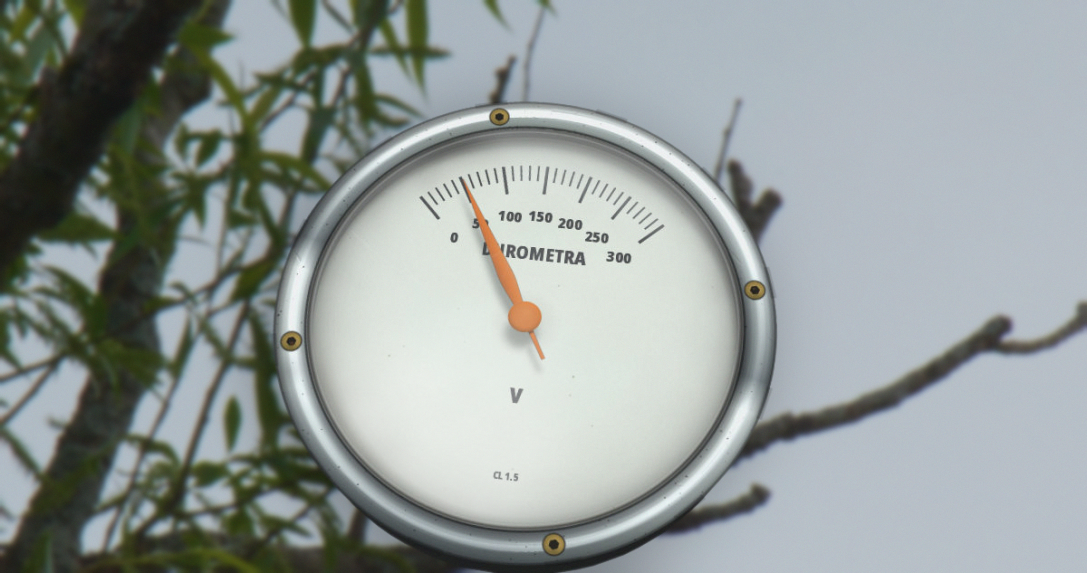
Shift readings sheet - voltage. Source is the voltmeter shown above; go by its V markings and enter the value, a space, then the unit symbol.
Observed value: 50 V
